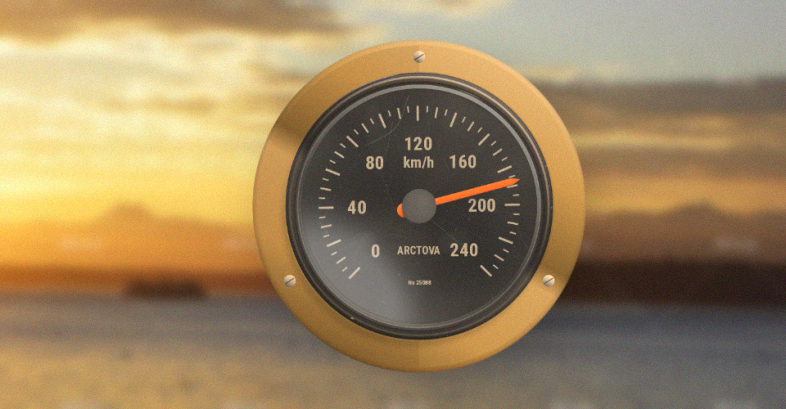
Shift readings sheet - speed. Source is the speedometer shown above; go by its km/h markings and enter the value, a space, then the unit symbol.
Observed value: 187.5 km/h
